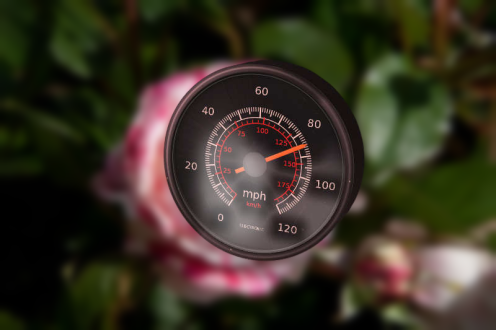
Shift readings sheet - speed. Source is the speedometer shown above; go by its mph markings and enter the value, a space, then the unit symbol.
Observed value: 85 mph
